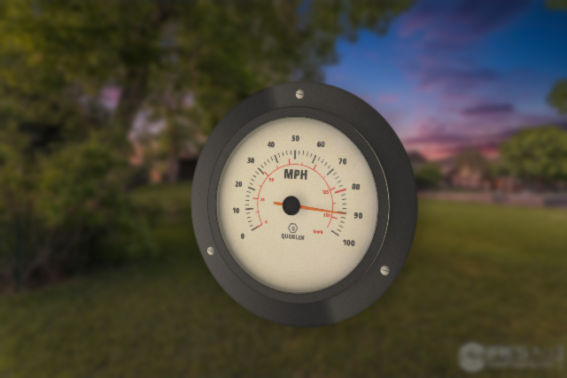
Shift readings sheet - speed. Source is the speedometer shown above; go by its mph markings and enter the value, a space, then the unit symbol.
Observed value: 90 mph
